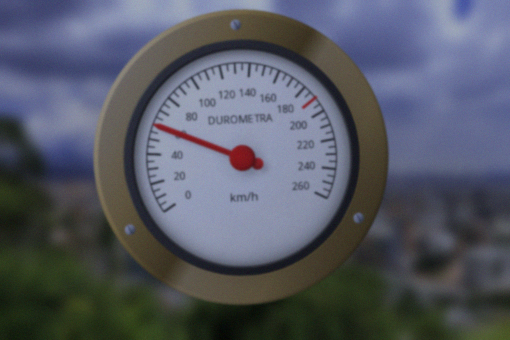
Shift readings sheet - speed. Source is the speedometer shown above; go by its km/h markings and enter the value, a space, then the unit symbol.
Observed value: 60 km/h
